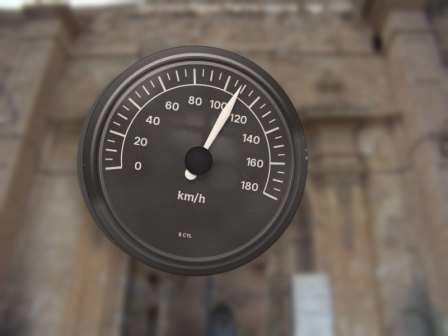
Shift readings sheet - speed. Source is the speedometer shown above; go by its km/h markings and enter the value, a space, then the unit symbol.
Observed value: 107.5 km/h
